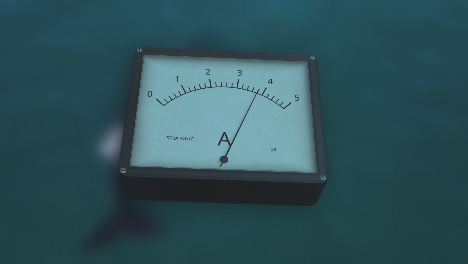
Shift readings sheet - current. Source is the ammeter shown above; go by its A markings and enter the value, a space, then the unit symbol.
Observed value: 3.8 A
